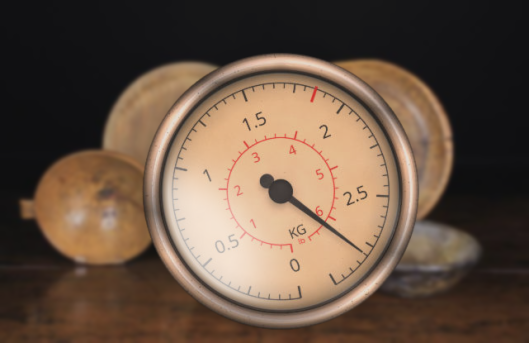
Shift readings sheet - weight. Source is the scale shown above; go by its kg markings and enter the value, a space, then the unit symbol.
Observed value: 2.8 kg
